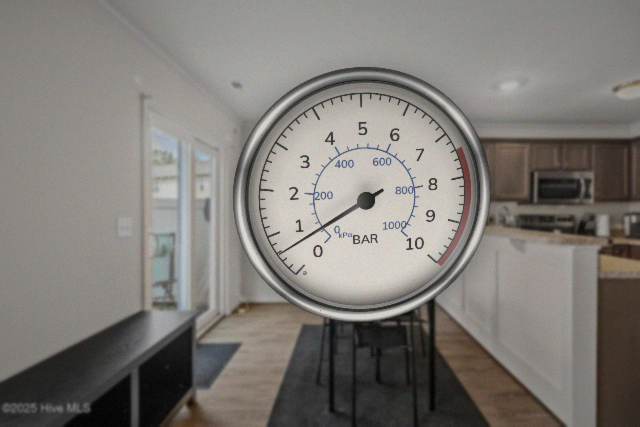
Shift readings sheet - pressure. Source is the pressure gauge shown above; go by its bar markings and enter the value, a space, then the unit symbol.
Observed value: 0.6 bar
